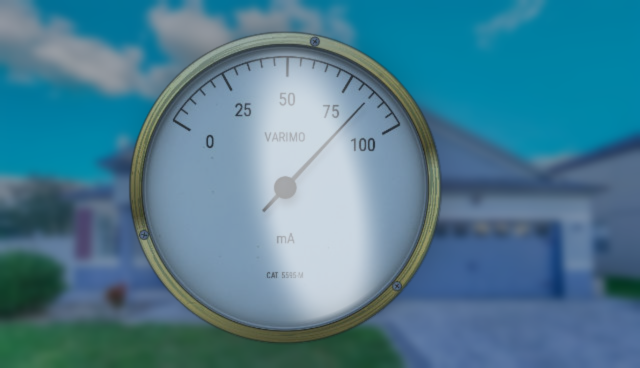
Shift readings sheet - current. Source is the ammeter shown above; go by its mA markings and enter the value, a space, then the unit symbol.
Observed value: 85 mA
